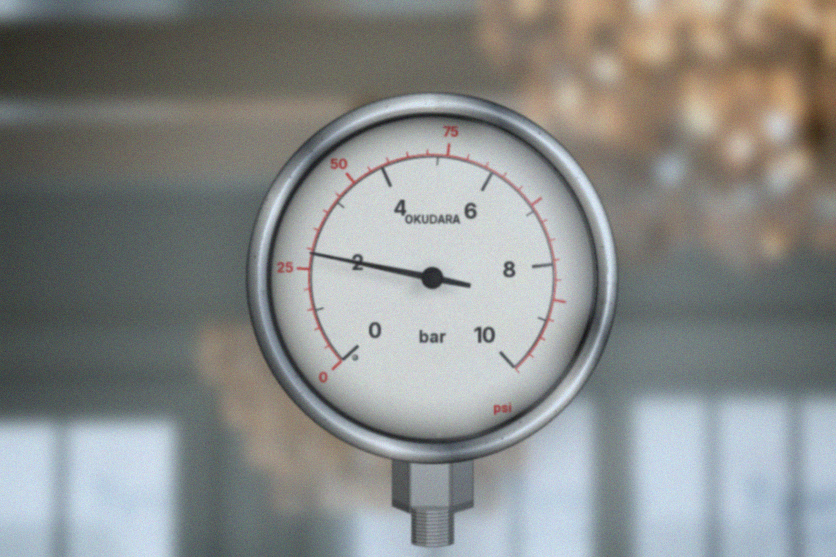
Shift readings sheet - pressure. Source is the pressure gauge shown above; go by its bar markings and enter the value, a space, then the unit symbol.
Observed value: 2 bar
